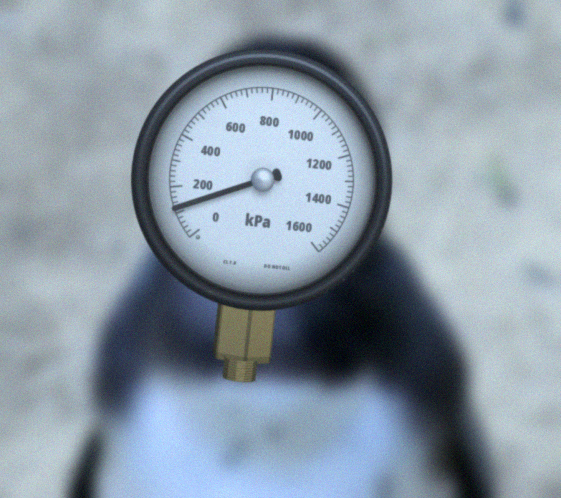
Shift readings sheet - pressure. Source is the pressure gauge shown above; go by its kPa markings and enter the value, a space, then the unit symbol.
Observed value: 120 kPa
